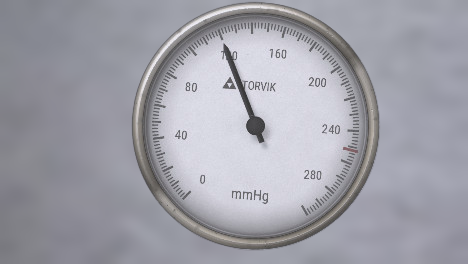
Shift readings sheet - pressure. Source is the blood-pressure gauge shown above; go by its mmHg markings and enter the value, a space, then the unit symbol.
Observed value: 120 mmHg
